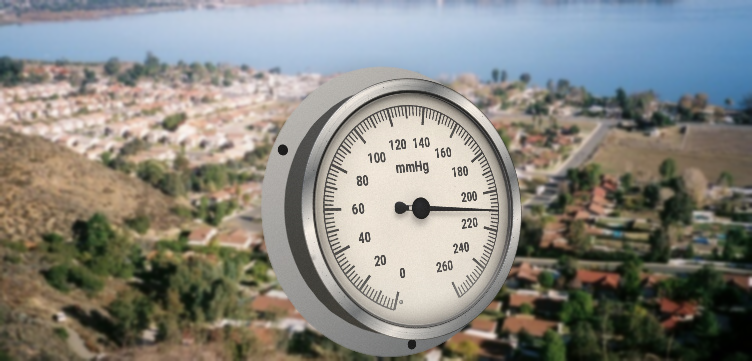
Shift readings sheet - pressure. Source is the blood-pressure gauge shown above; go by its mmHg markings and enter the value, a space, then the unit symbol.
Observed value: 210 mmHg
